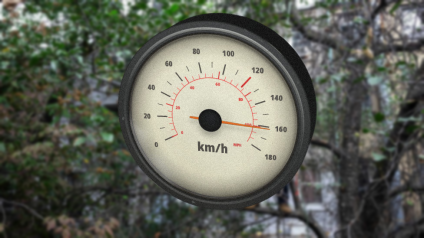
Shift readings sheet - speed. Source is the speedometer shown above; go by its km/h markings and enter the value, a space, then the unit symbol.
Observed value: 160 km/h
